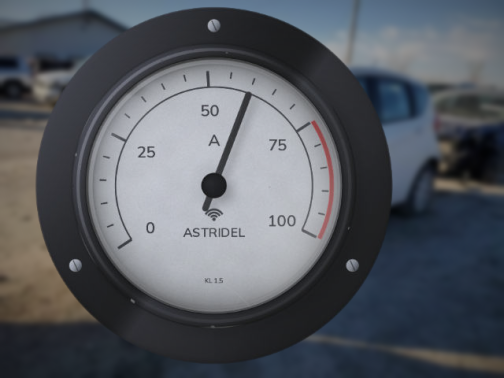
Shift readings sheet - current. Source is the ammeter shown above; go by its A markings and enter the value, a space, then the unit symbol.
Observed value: 60 A
